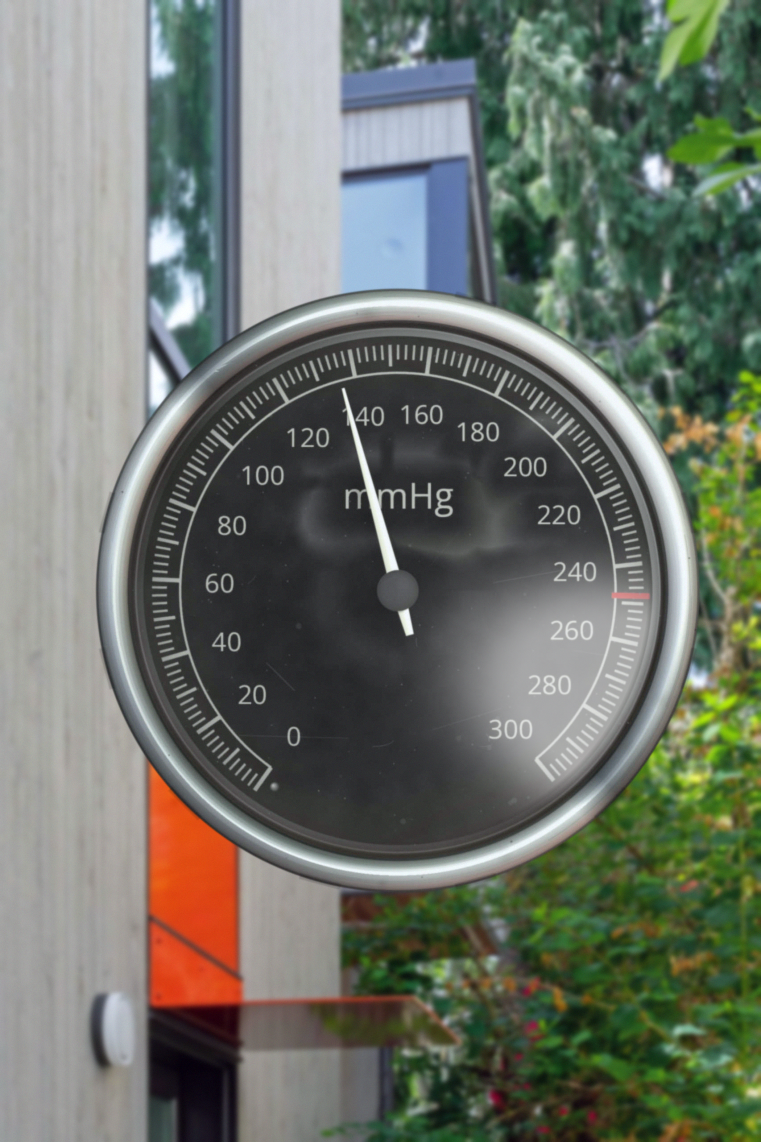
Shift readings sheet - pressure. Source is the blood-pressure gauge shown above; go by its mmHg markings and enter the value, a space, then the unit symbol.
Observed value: 136 mmHg
